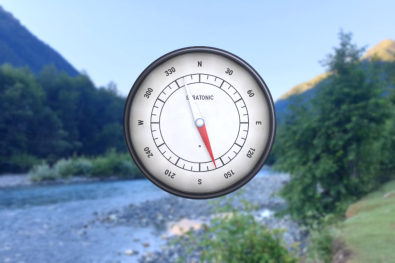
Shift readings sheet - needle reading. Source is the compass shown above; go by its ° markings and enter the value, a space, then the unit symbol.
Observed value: 160 °
